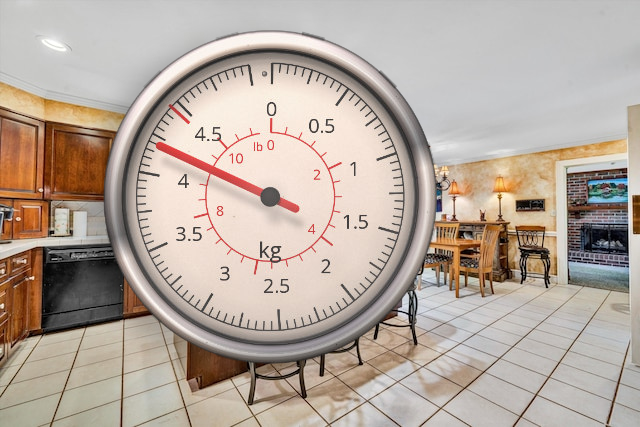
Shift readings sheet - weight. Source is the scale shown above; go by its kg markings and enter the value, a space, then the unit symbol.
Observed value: 4.2 kg
